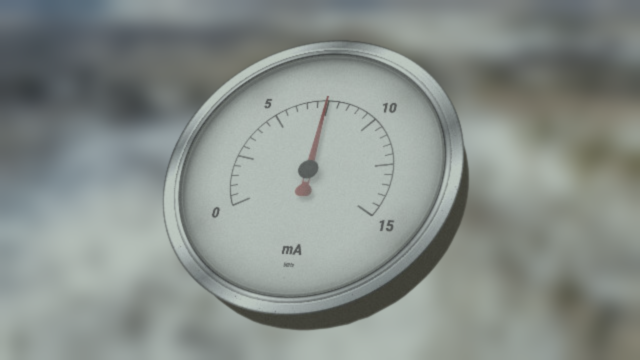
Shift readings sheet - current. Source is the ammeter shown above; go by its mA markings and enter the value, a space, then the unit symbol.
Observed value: 7.5 mA
